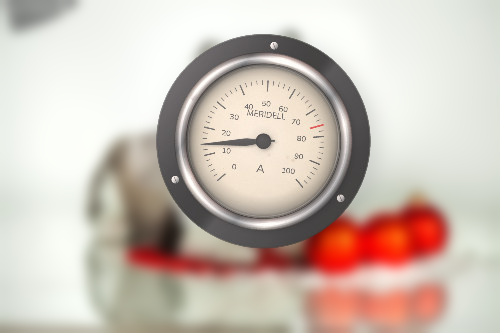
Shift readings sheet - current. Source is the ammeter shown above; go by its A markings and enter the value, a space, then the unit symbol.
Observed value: 14 A
